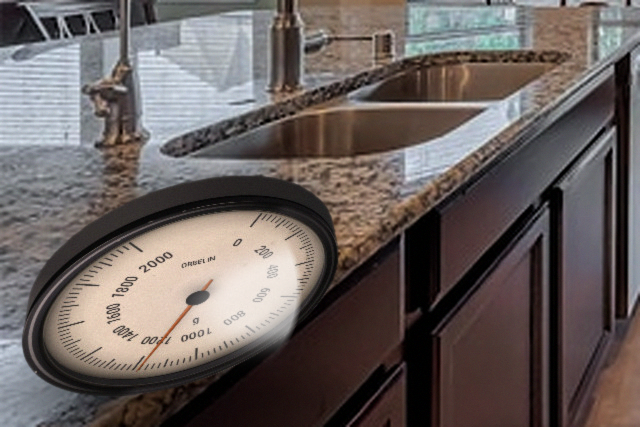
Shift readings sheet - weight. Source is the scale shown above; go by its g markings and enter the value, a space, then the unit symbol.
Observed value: 1200 g
